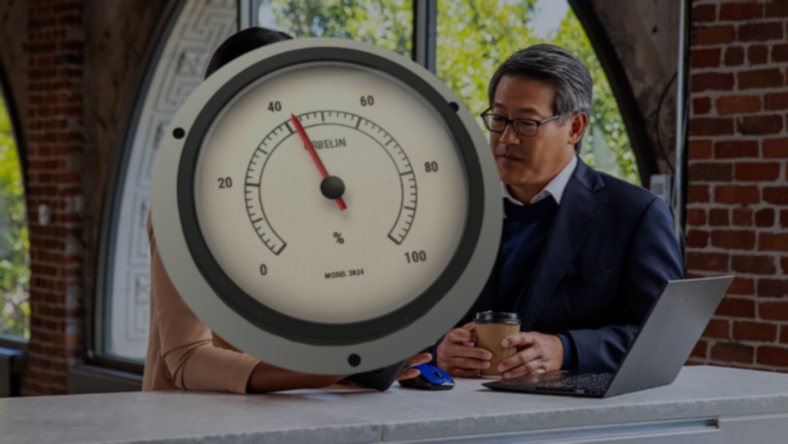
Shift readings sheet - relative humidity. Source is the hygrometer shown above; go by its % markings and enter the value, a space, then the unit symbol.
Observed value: 42 %
